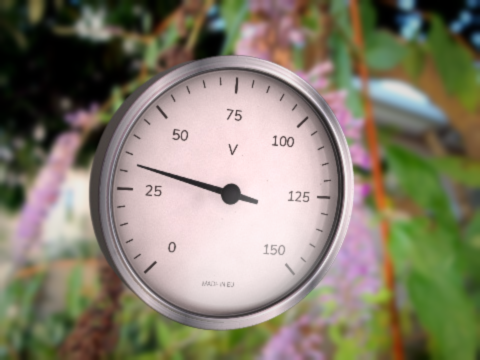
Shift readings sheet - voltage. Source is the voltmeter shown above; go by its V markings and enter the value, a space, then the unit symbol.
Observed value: 32.5 V
